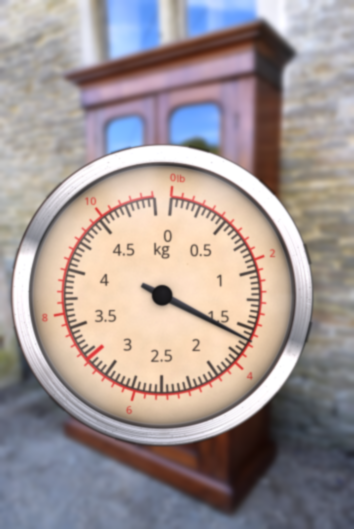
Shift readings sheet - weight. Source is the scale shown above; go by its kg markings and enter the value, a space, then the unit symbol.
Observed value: 1.6 kg
